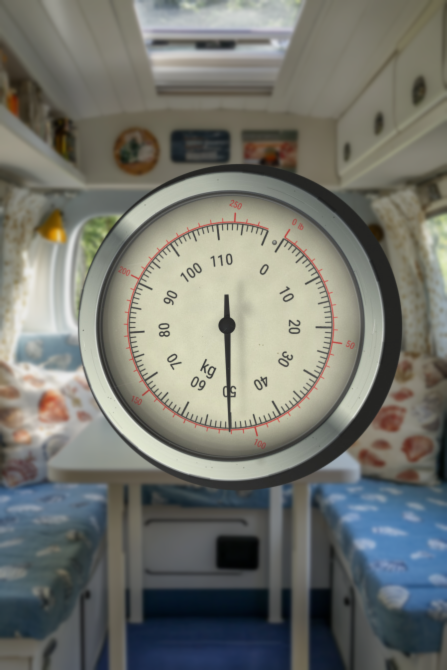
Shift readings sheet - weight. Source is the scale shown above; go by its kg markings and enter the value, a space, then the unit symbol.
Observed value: 50 kg
